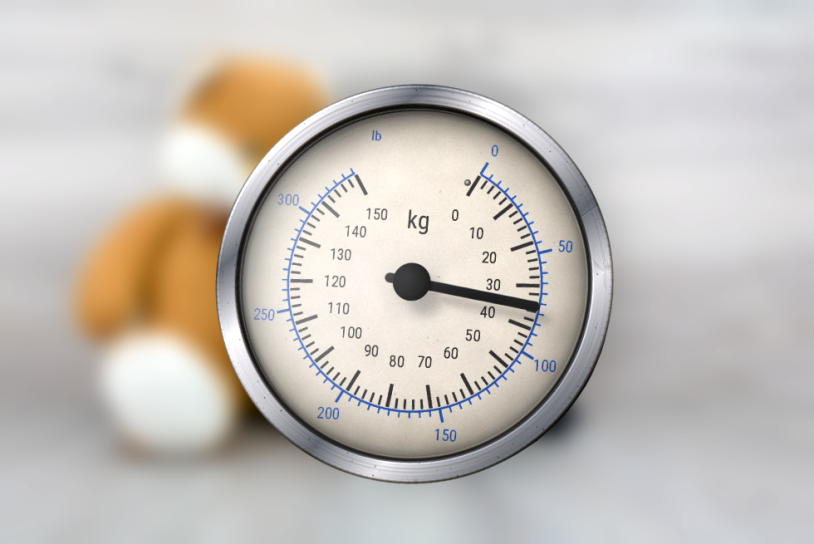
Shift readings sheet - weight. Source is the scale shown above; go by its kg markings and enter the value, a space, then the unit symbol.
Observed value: 35 kg
